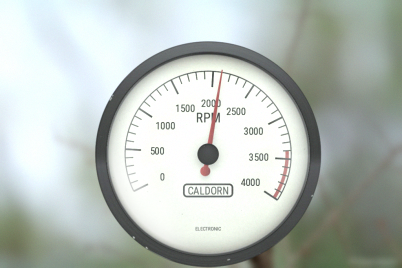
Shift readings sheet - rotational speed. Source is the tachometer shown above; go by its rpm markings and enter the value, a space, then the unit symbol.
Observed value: 2100 rpm
